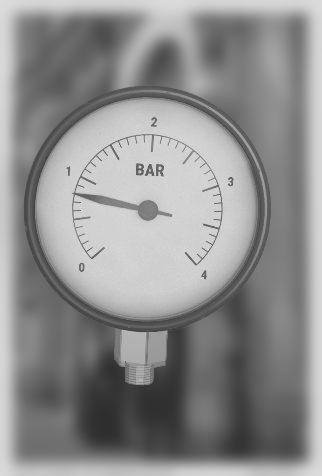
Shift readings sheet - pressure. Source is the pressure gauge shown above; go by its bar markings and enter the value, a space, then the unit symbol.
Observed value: 0.8 bar
